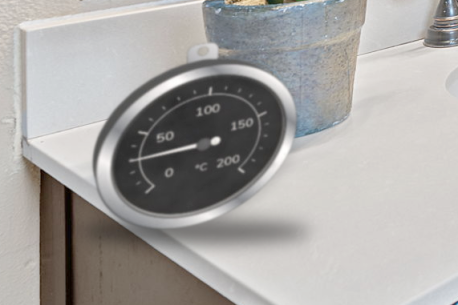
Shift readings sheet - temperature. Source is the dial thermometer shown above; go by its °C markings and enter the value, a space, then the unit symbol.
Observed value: 30 °C
